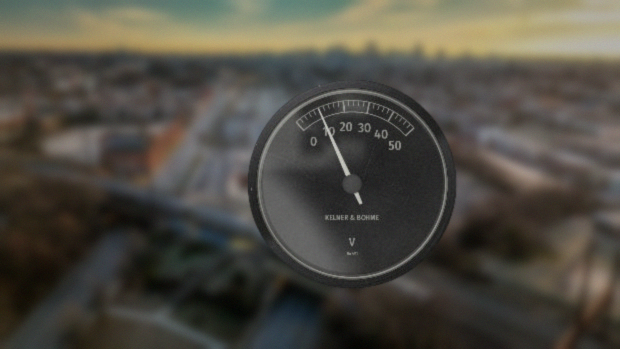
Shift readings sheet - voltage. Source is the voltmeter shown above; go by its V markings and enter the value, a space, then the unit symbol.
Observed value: 10 V
